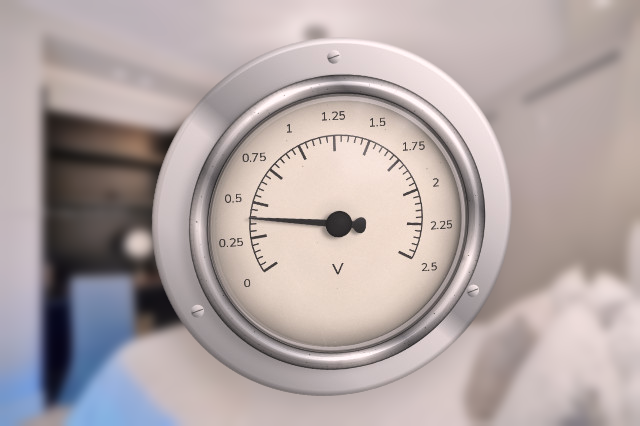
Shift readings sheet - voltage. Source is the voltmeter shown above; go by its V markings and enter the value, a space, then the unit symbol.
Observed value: 0.4 V
